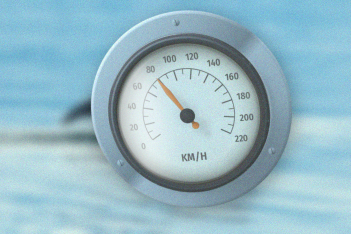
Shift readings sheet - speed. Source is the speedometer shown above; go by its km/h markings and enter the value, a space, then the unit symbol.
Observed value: 80 km/h
